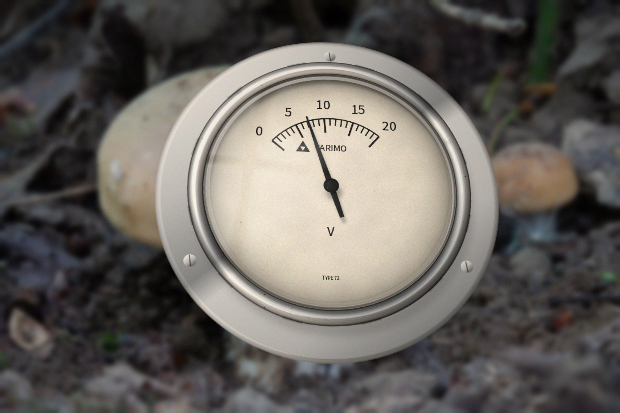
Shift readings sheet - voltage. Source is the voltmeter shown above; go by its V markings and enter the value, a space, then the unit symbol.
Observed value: 7 V
